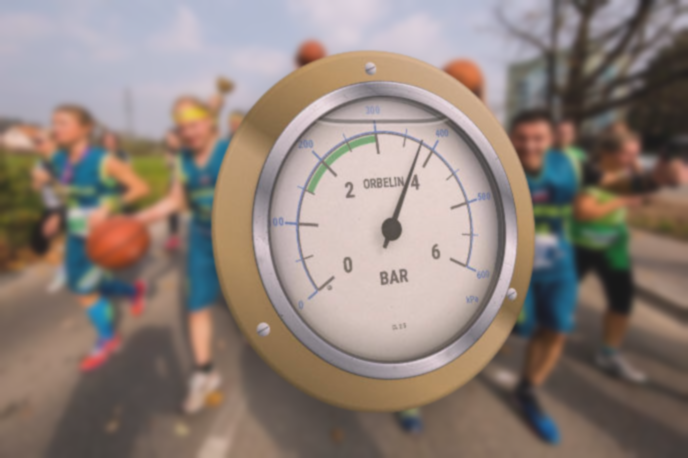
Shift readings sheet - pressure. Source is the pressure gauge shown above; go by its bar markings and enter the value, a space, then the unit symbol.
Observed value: 3.75 bar
